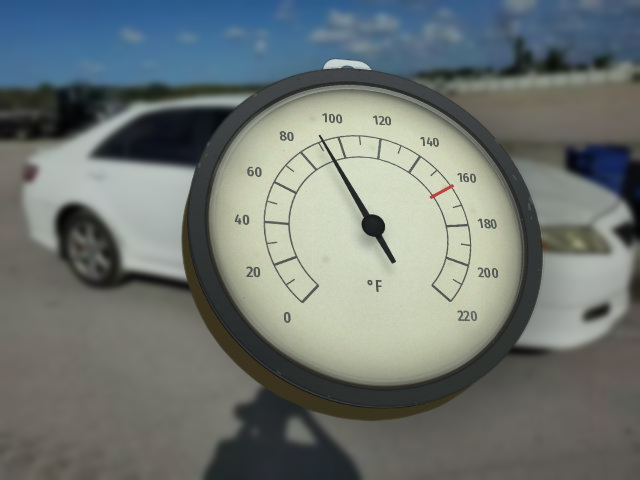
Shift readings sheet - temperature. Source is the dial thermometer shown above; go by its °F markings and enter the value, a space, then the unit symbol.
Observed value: 90 °F
